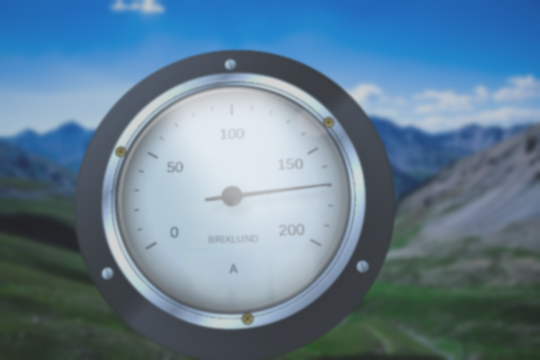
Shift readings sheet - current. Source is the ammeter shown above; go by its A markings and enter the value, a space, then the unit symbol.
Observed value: 170 A
